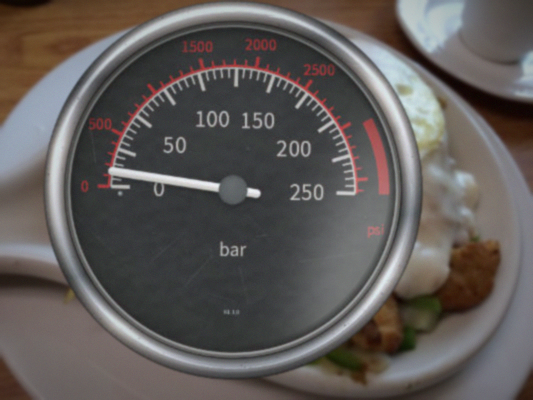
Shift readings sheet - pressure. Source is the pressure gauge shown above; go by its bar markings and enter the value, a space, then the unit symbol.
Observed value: 10 bar
